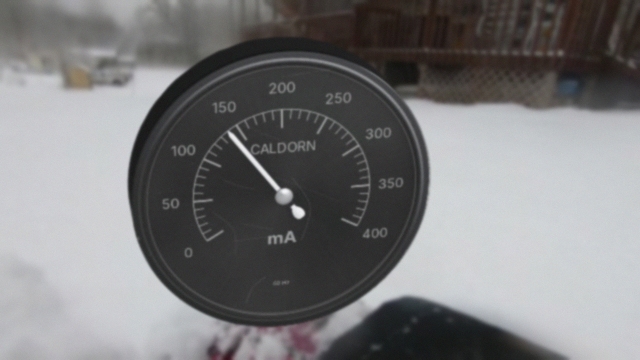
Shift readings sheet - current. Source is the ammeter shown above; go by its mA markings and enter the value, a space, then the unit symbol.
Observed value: 140 mA
